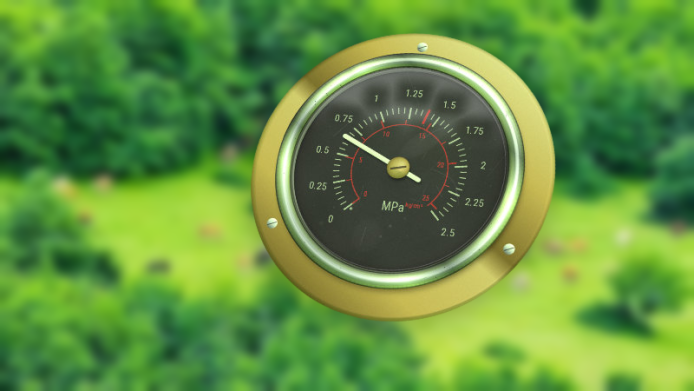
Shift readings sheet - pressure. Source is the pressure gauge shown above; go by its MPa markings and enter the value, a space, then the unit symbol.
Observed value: 0.65 MPa
